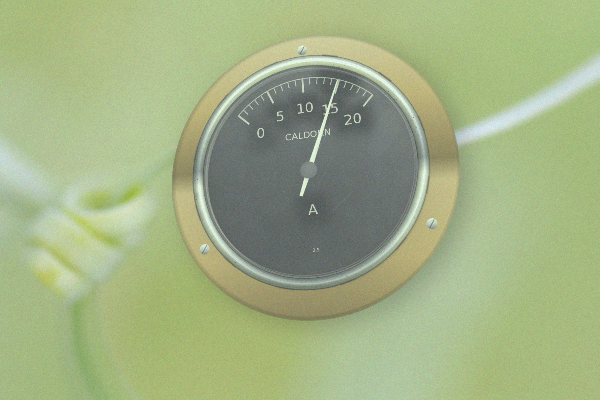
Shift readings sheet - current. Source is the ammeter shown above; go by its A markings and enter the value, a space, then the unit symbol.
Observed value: 15 A
